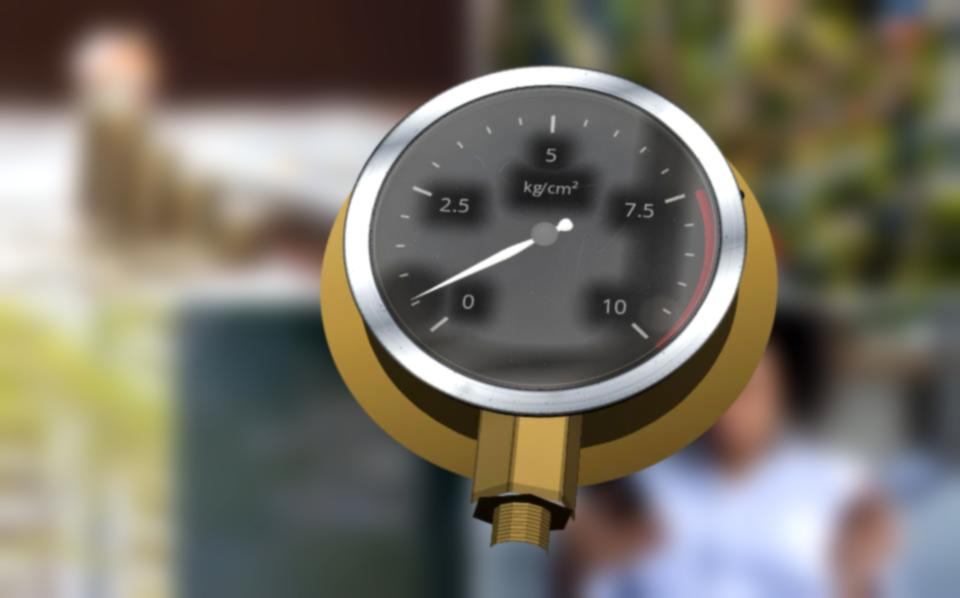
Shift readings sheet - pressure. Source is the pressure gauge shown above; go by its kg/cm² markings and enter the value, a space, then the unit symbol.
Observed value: 0.5 kg/cm²
